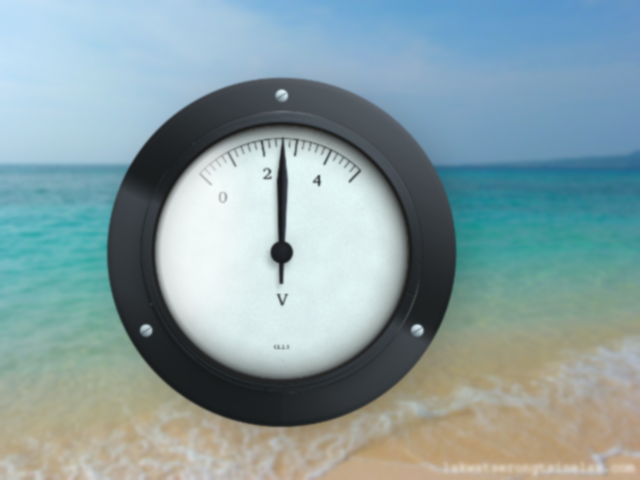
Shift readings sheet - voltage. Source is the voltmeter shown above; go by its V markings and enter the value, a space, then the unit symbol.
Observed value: 2.6 V
